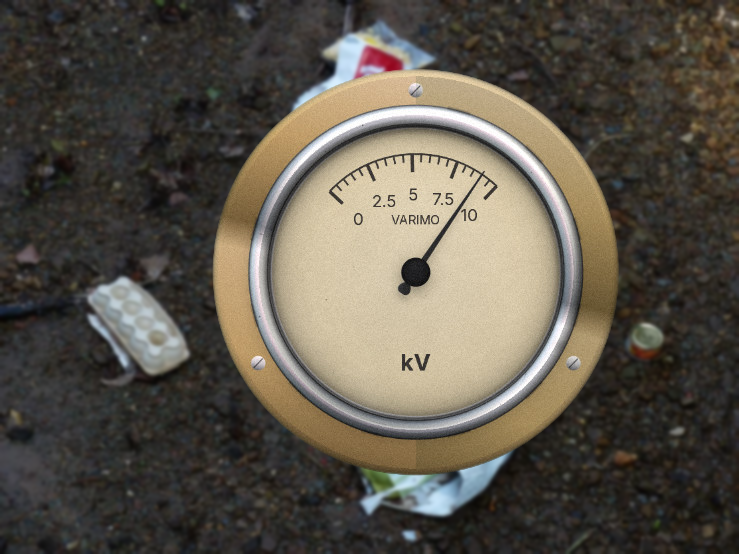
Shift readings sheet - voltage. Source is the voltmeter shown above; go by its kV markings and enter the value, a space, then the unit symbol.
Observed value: 9 kV
